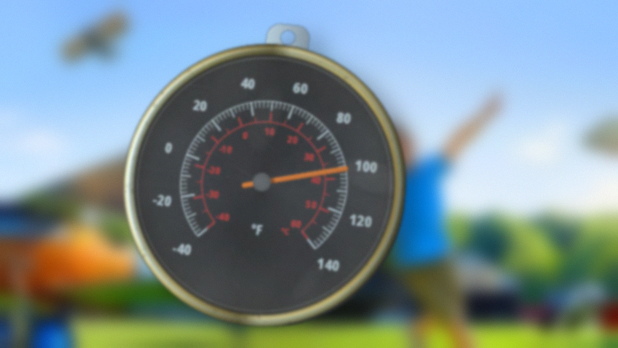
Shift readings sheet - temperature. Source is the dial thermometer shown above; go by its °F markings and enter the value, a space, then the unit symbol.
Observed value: 100 °F
